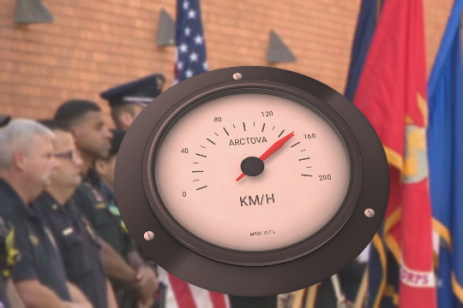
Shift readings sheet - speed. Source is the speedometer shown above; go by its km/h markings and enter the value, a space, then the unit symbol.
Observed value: 150 km/h
